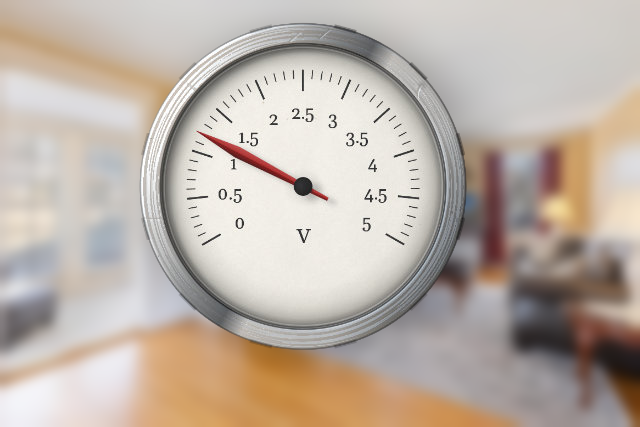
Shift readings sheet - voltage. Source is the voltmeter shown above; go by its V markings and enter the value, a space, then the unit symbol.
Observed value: 1.2 V
